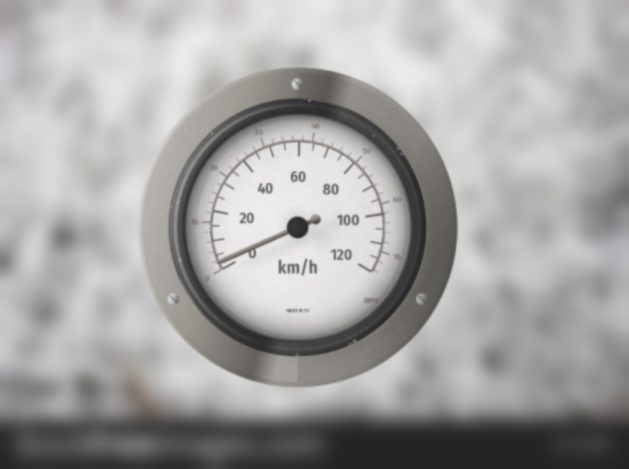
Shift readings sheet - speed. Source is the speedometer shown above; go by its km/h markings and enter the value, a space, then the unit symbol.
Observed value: 2.5 km/h
